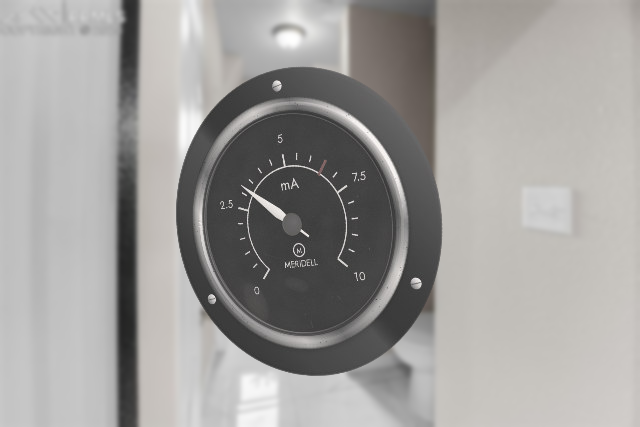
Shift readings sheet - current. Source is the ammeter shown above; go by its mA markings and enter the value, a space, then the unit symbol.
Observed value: 3.25 mA
